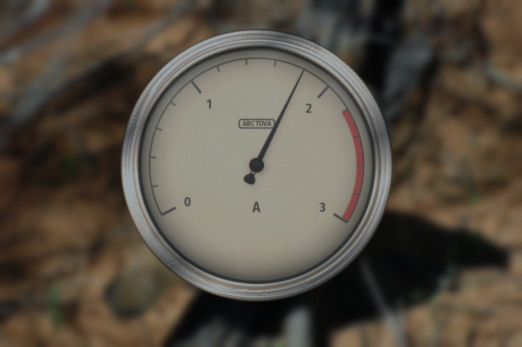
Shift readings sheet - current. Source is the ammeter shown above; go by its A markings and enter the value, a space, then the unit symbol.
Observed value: 1.8 A
